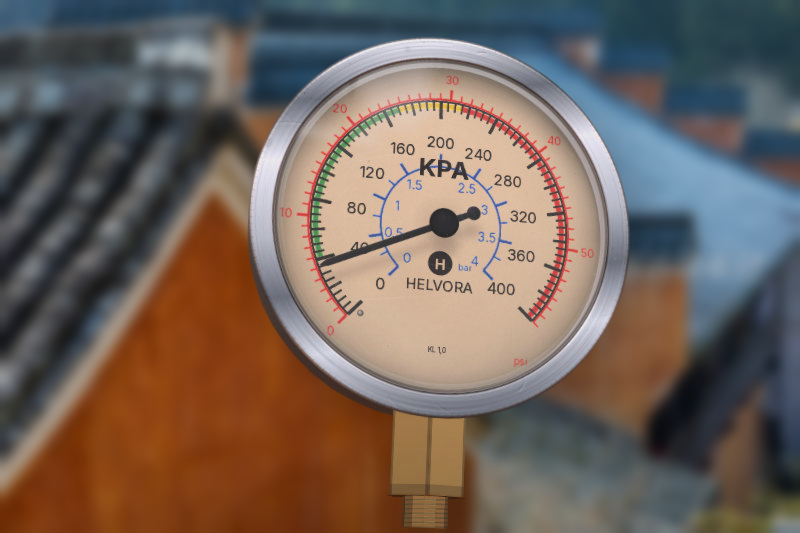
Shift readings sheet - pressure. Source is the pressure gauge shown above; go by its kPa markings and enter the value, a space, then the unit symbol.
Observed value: 35 kPa
